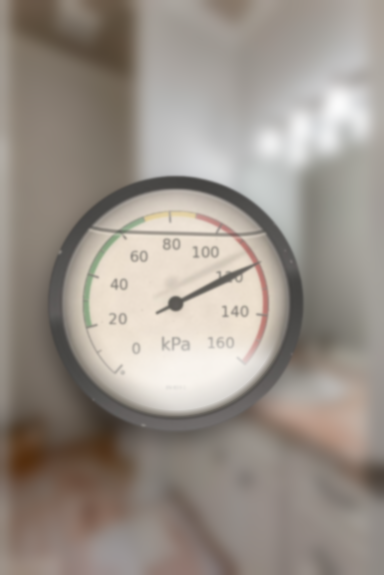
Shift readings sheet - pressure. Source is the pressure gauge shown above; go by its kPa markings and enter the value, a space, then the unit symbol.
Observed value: 120 kPa
